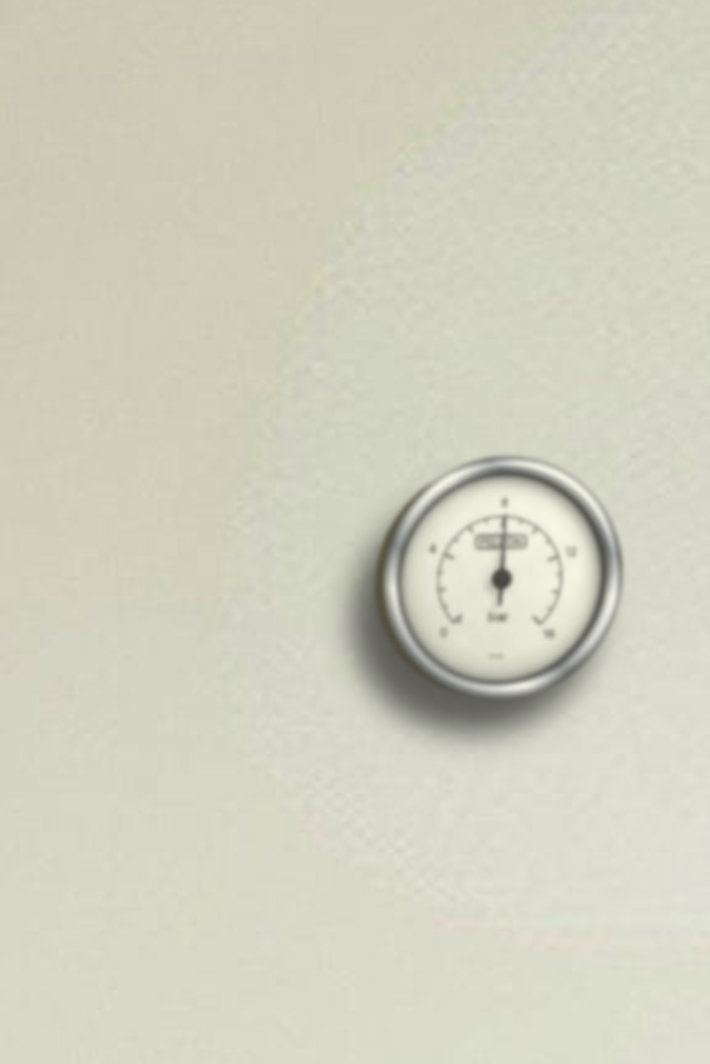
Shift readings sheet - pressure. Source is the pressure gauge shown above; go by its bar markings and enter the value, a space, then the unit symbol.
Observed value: 8 bar
